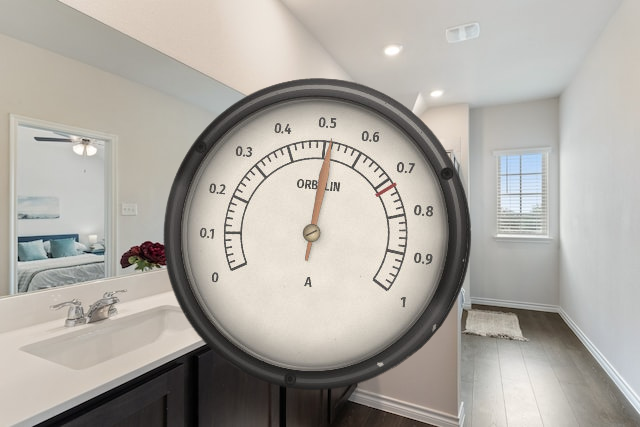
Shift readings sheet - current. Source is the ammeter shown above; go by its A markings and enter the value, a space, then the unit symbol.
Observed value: 0.52 A
